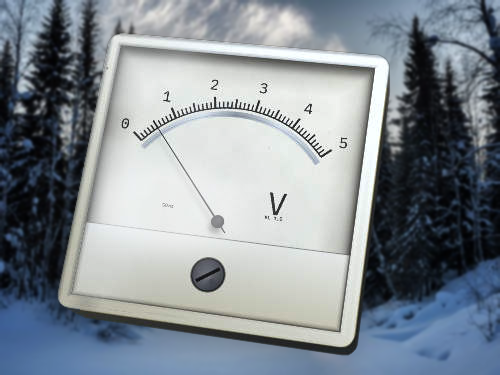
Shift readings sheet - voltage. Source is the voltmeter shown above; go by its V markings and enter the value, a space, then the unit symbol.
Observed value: 0.5 V
